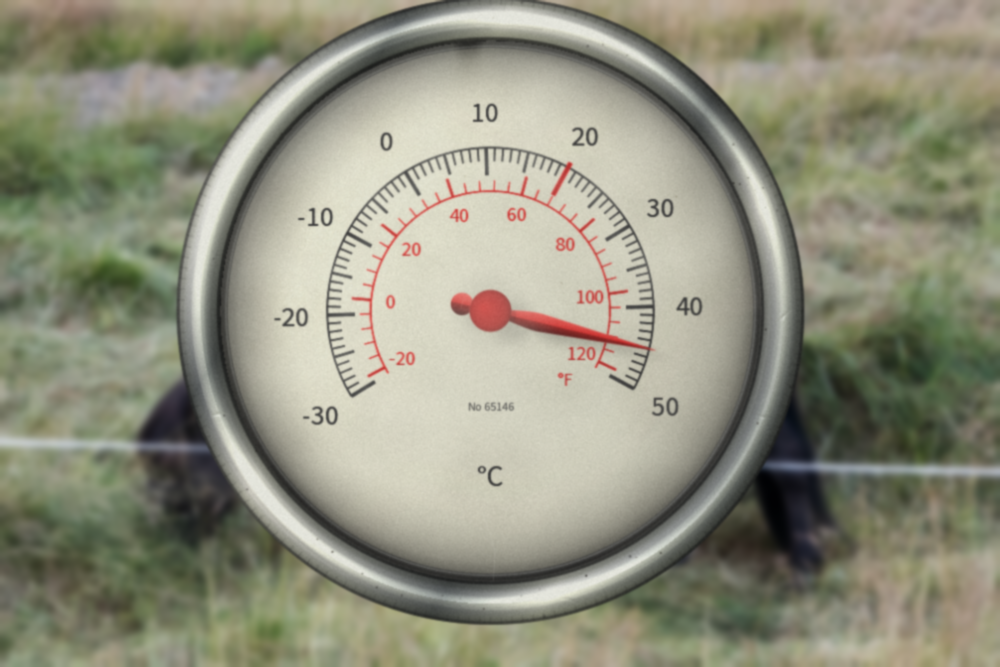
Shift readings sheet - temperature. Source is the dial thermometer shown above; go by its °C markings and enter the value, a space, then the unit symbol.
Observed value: 45 °C
